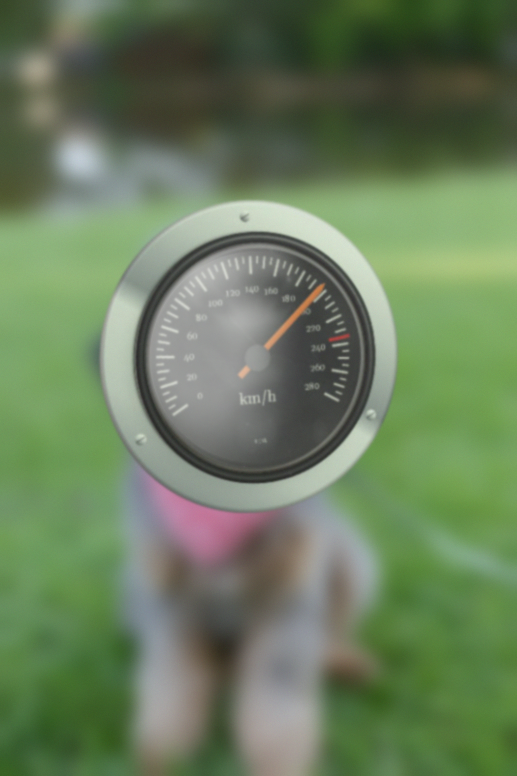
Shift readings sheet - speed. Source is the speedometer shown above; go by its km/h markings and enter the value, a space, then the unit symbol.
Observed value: 195 km/h
